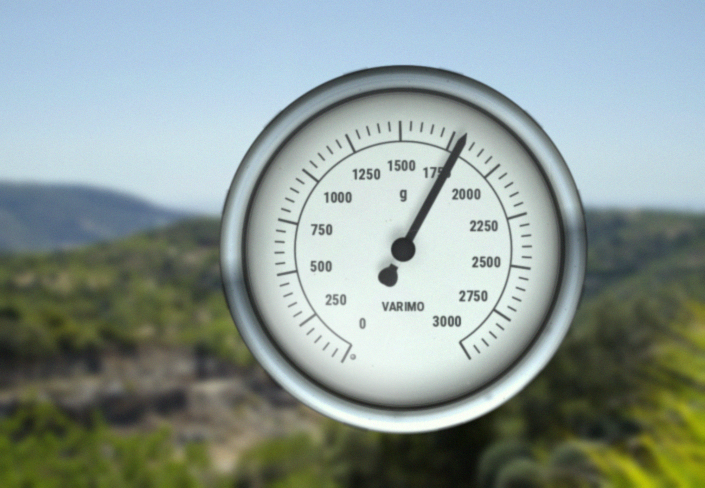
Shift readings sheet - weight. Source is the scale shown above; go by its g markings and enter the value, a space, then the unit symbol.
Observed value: 1800 g
